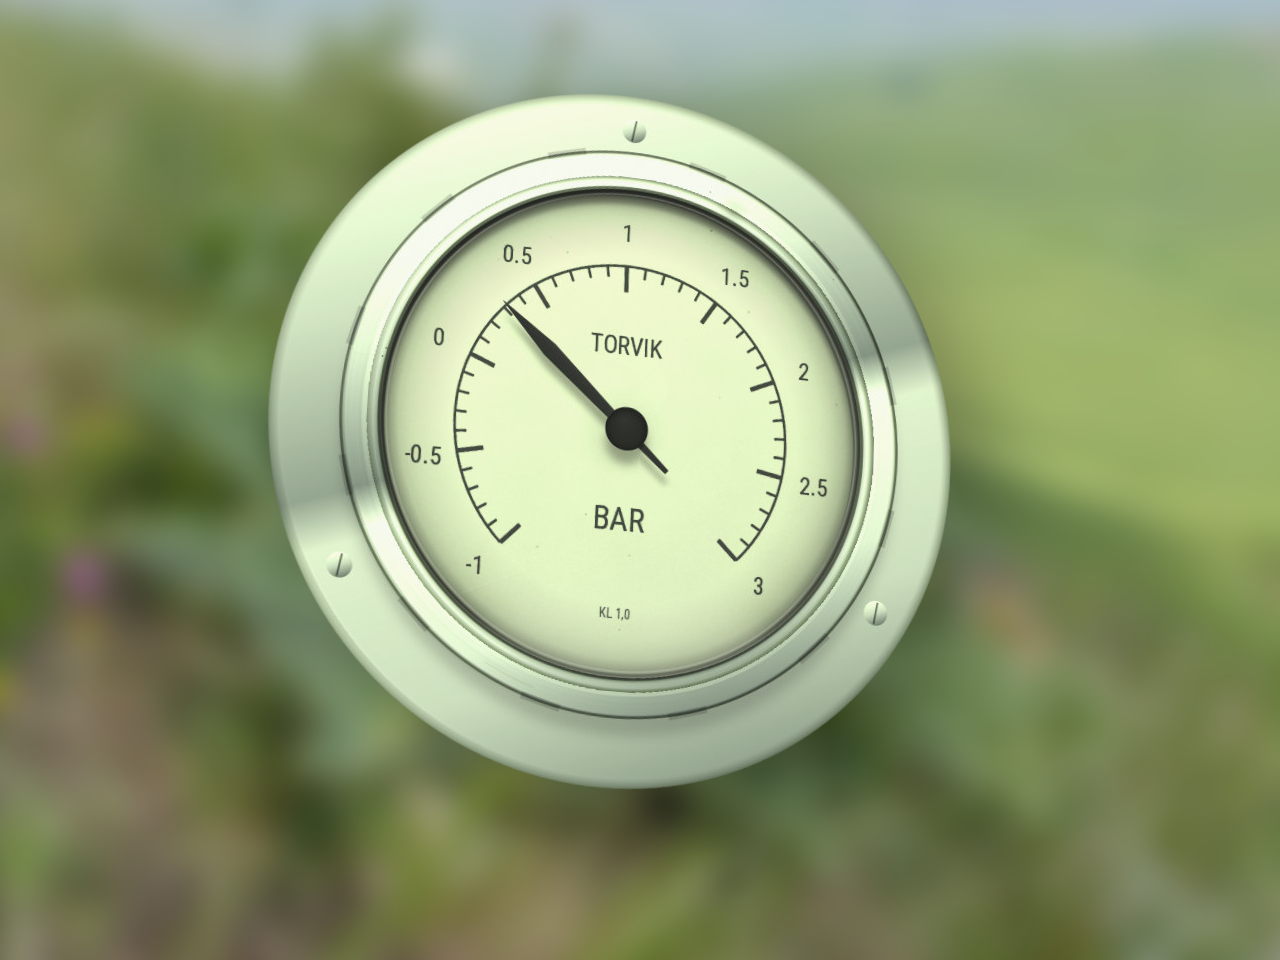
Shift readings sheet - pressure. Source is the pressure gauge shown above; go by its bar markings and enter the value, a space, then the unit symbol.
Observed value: 0.3 bar
